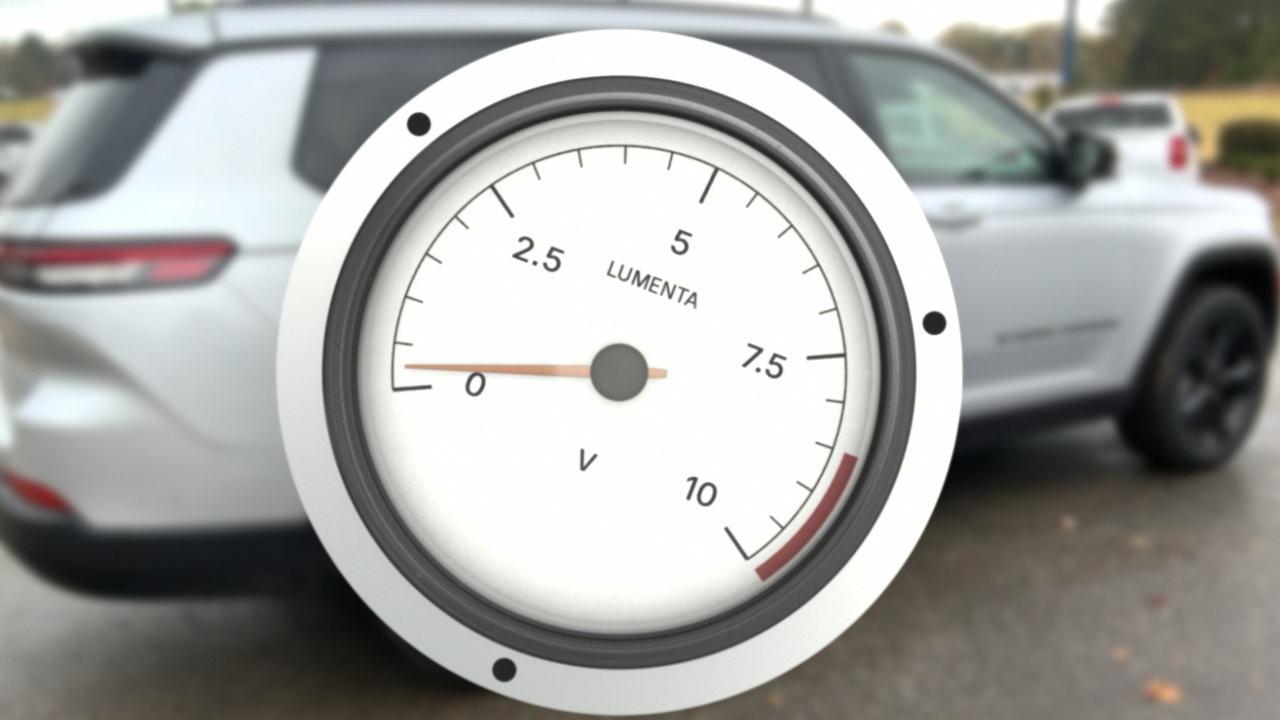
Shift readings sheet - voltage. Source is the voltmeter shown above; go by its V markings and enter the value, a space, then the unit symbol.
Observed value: 0.25 V
